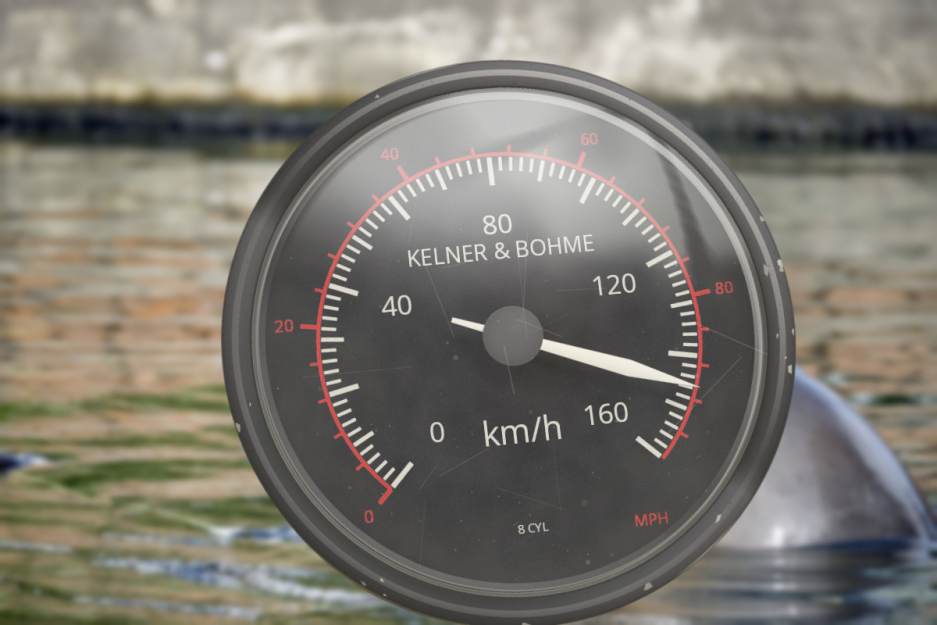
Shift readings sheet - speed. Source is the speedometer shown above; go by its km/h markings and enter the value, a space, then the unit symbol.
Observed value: 146 km/h
